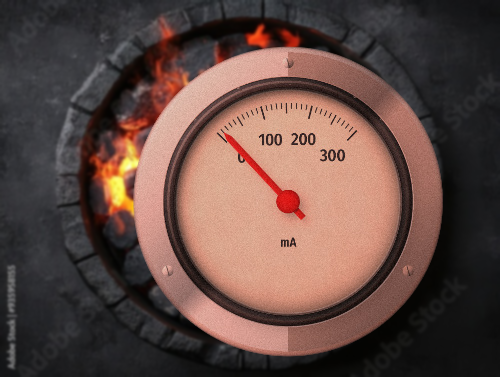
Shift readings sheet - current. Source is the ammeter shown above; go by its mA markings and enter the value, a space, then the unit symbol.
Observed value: 10 mA
